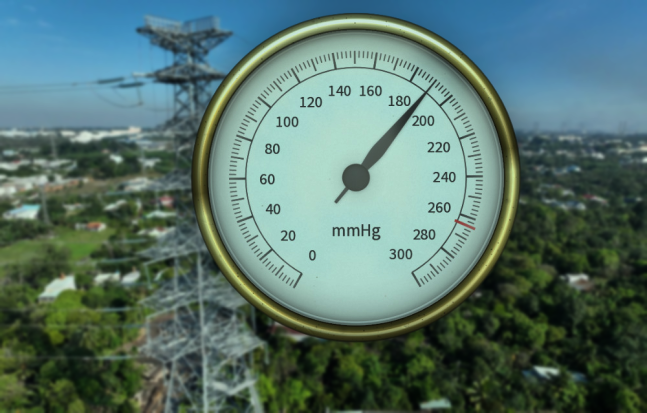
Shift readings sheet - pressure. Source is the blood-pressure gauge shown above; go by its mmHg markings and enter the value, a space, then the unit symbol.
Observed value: 190 mmHg
